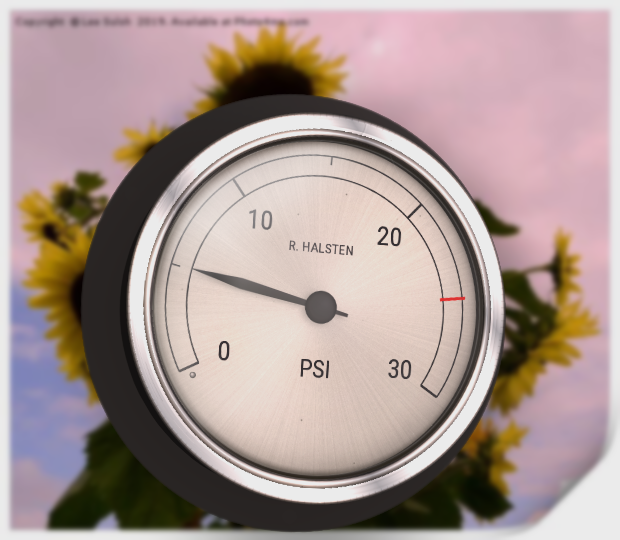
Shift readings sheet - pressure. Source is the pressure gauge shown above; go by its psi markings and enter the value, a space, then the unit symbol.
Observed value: 5 psi
